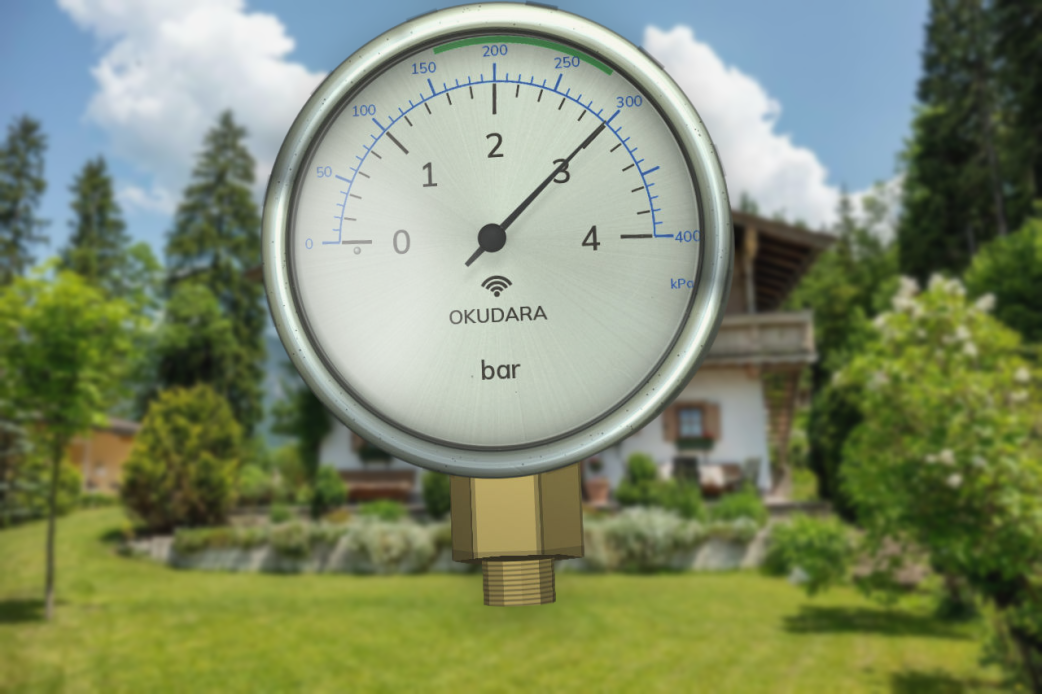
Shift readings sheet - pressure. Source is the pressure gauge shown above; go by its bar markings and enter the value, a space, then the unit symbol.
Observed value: 3 bar
